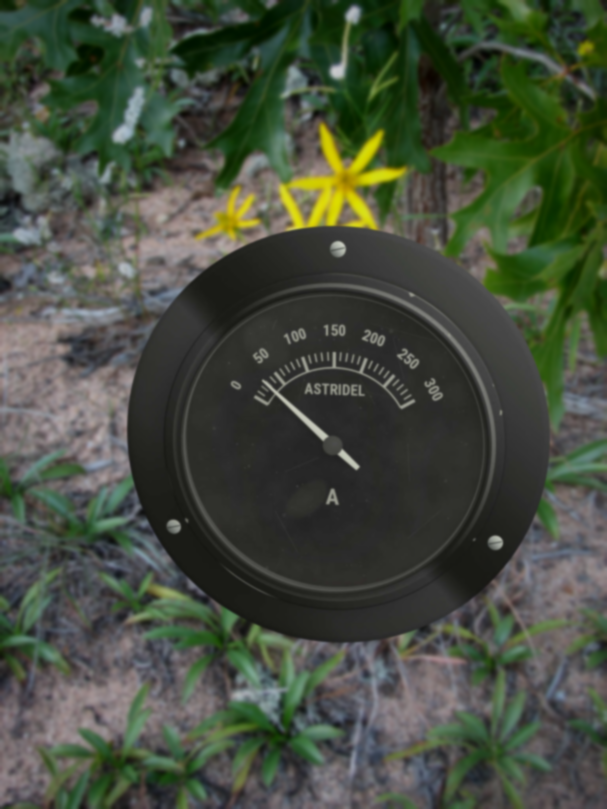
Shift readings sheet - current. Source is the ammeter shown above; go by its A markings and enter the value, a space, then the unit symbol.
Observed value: 30 A
